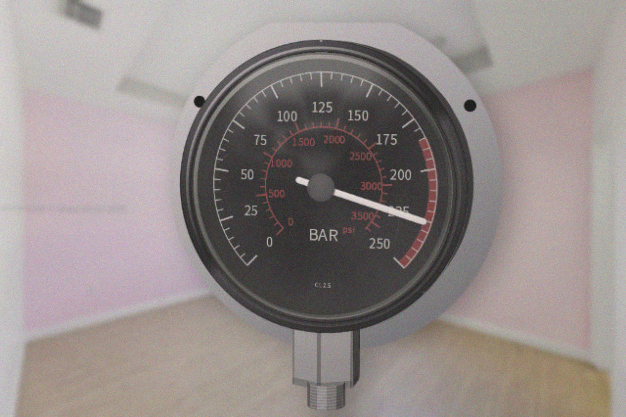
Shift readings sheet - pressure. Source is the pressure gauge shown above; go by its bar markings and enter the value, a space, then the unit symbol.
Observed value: 225 bar
